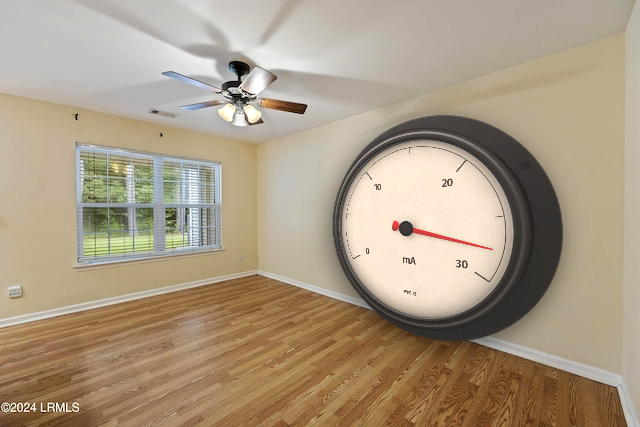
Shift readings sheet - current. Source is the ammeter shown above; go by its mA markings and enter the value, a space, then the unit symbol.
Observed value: 27.5 mA
